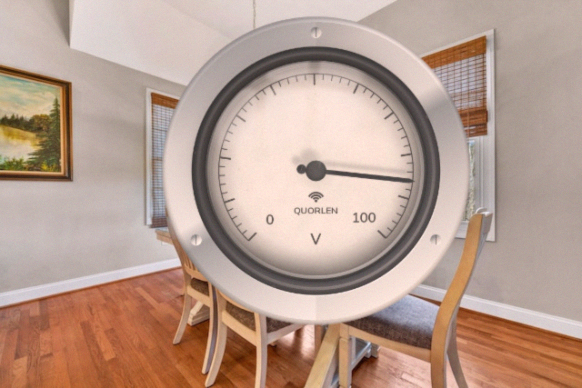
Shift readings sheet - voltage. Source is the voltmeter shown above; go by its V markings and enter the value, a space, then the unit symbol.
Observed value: 86 V
